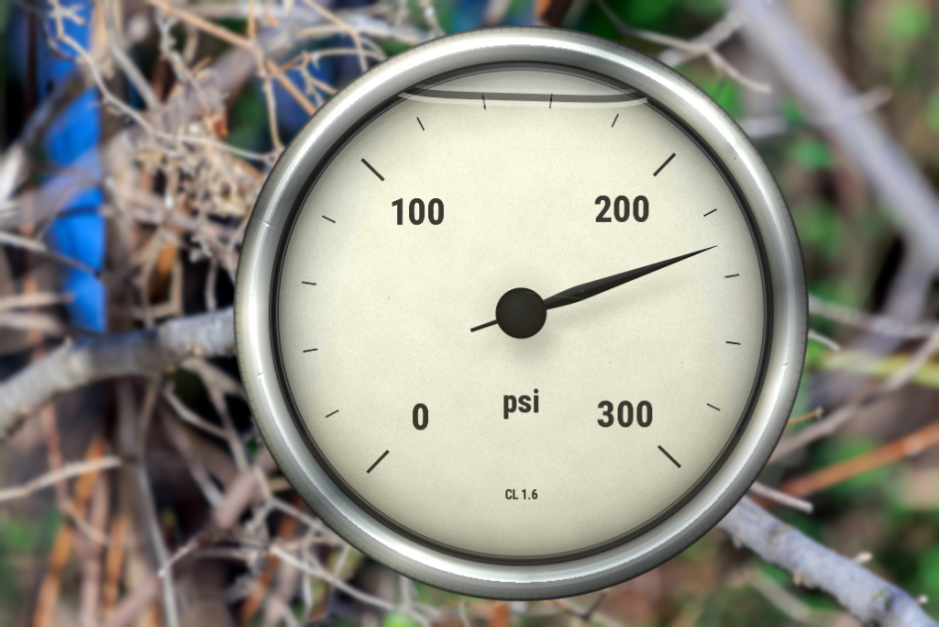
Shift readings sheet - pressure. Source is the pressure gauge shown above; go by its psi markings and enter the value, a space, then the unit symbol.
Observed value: 230 psi
